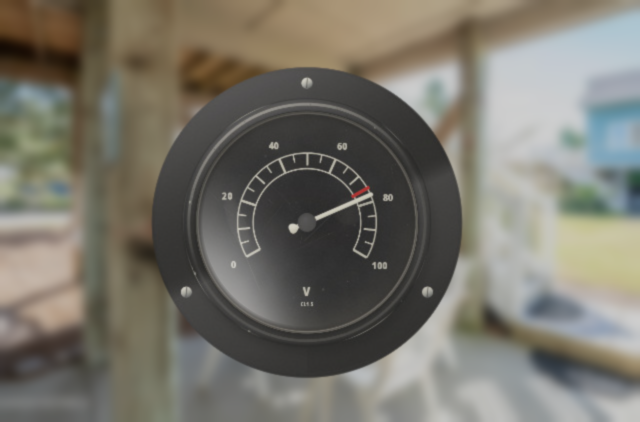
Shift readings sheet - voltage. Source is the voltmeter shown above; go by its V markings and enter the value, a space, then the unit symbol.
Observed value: 77.5 V
